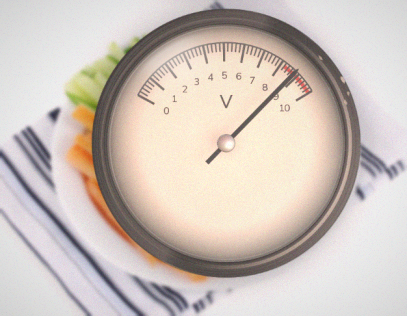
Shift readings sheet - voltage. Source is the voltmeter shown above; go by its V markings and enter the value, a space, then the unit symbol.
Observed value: 8.8 V
